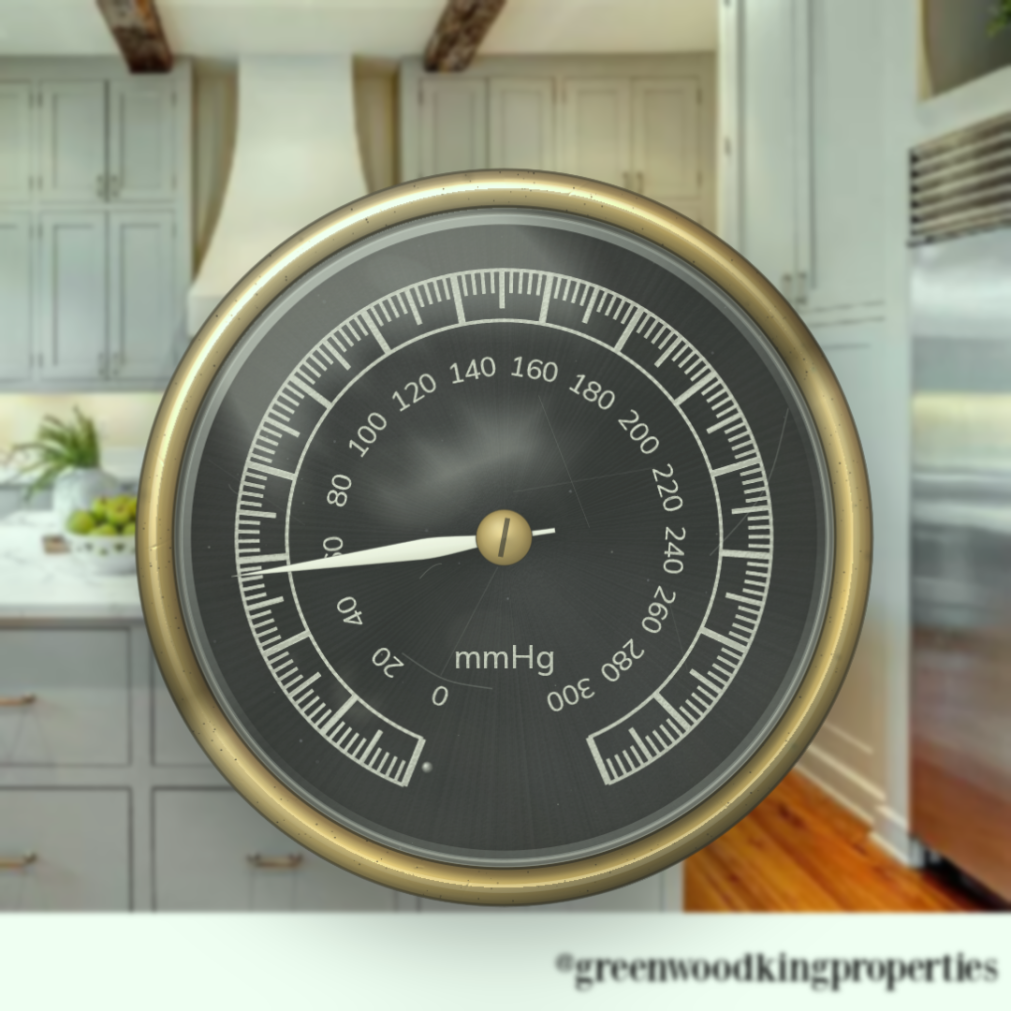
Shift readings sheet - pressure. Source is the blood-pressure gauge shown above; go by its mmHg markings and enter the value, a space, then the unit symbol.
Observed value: 57 mmHg
